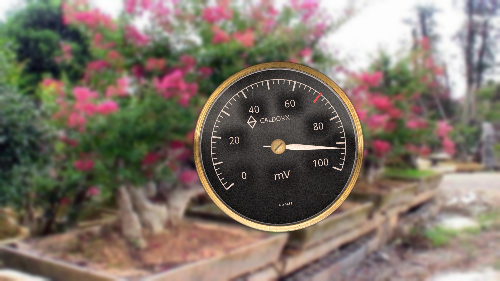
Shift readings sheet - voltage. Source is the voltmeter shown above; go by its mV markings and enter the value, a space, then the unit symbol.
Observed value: 92 mV
